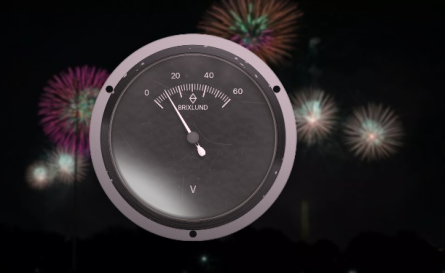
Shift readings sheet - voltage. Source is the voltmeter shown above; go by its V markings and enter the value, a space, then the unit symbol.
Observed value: 10 V
